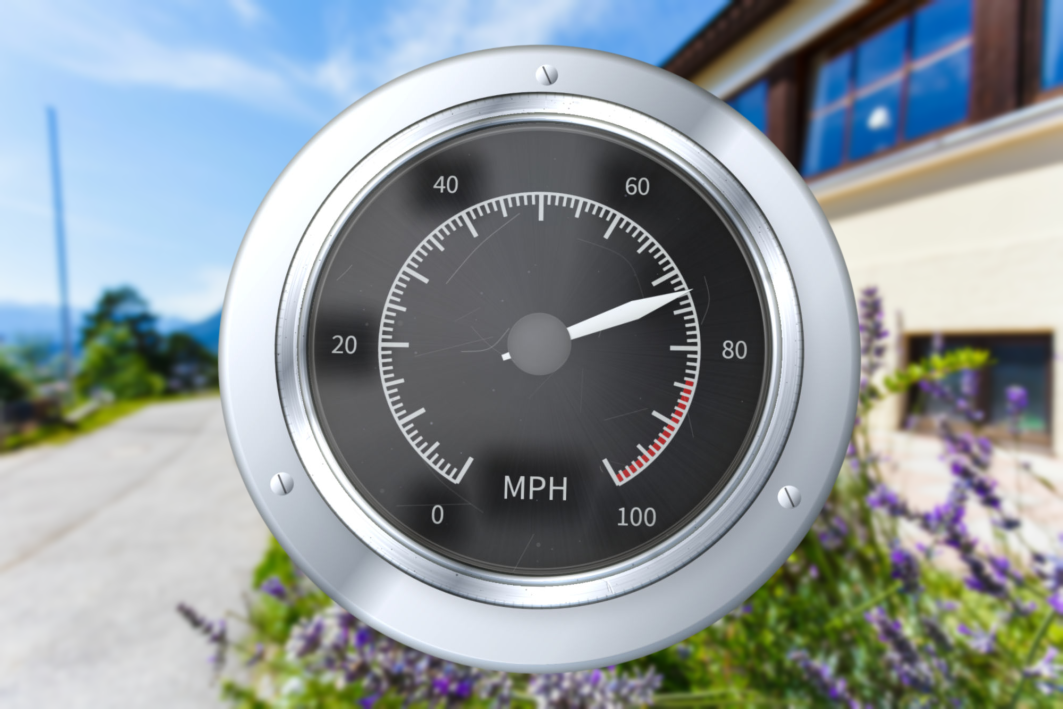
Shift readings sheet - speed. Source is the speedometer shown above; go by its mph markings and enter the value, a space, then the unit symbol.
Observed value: 73 mph
